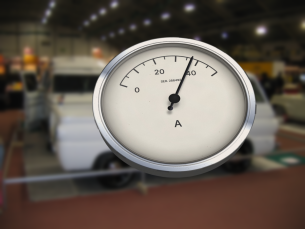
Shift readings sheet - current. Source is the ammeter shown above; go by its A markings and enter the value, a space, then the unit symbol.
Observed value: 37.5 A
